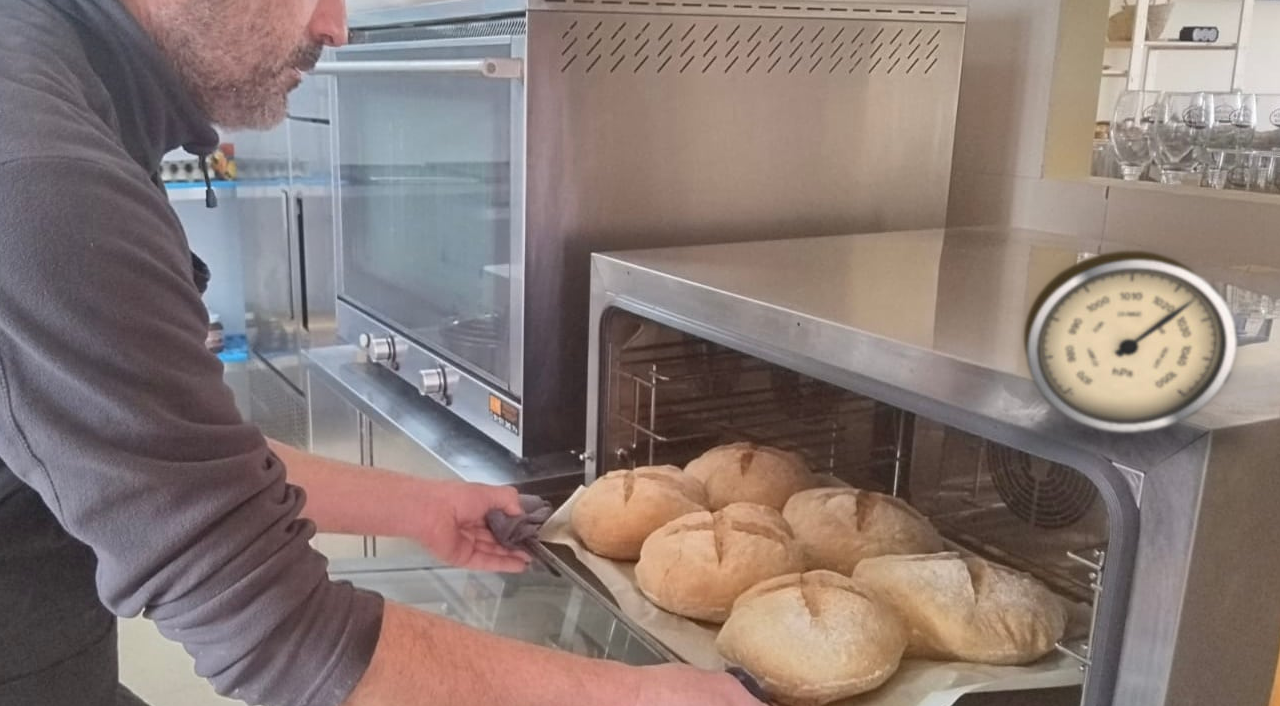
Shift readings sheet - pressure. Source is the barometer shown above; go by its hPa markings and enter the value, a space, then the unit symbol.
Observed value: 1024 hPa
